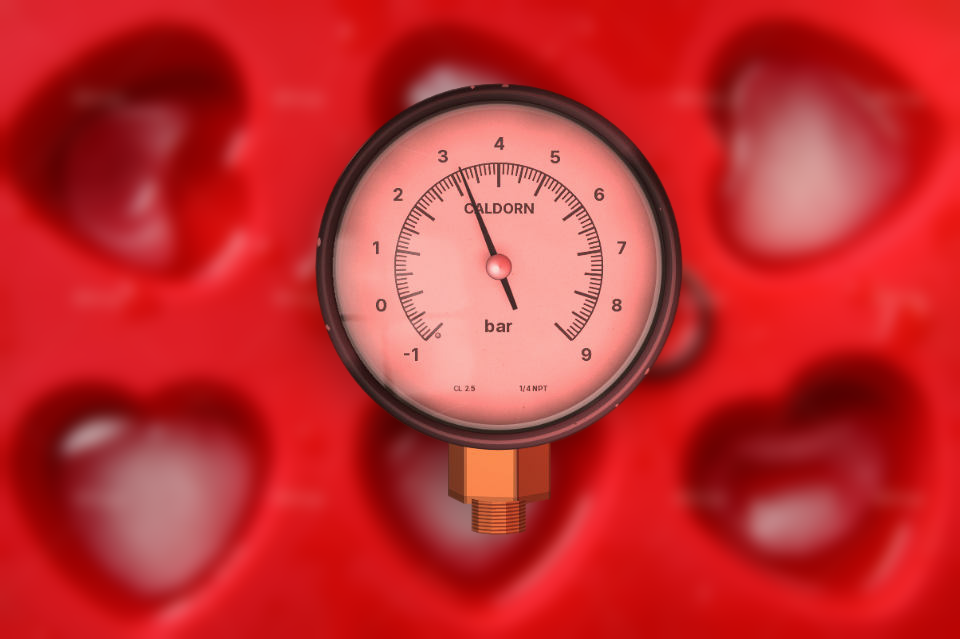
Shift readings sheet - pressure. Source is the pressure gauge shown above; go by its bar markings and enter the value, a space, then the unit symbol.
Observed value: 3.2 bar
